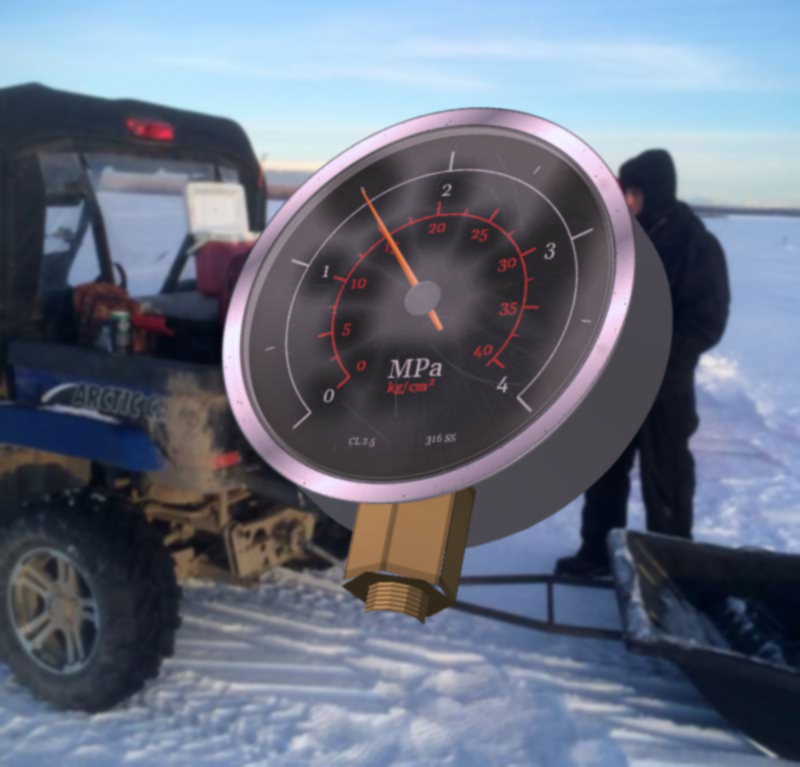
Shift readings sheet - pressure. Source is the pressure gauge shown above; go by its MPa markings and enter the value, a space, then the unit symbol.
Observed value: 1.5 MPa
